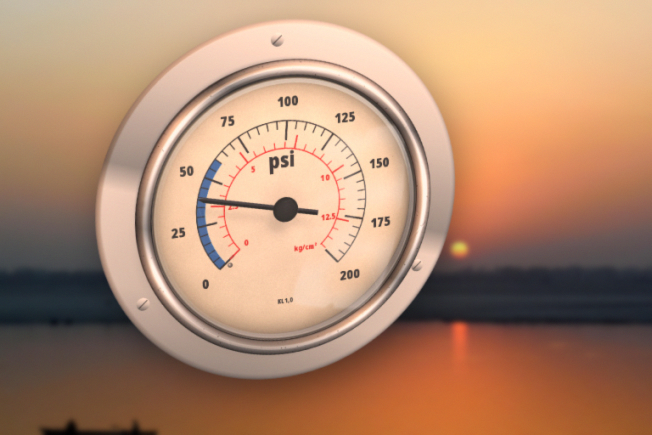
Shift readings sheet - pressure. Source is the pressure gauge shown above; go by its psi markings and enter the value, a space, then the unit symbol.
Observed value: 40 psi
